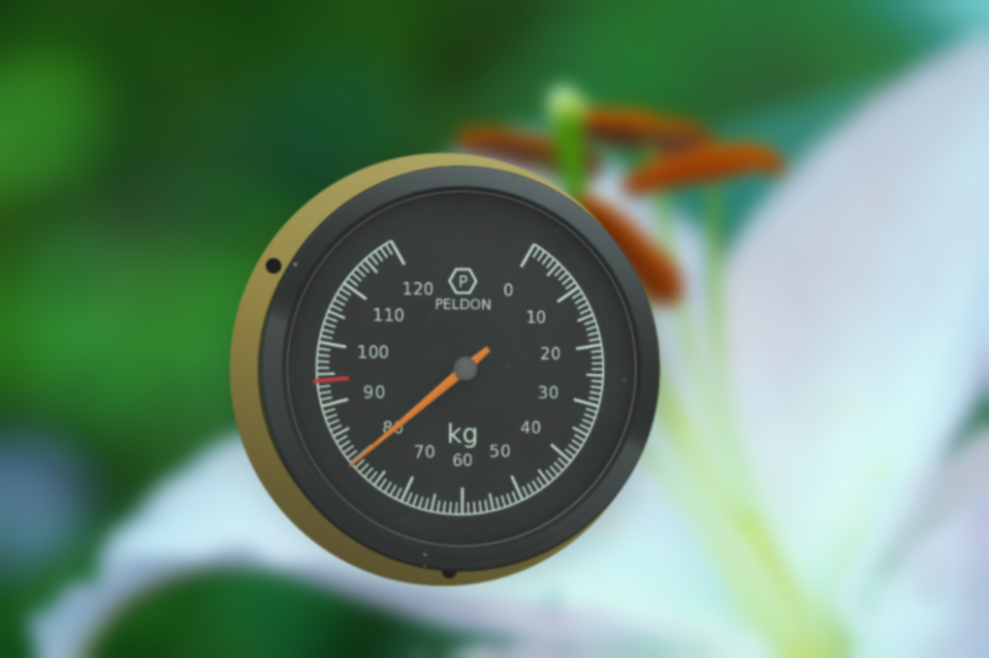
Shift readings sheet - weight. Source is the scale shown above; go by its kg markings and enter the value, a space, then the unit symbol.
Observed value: 80 kg
